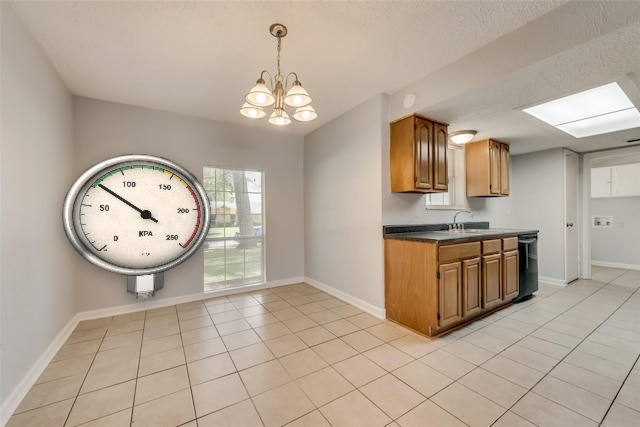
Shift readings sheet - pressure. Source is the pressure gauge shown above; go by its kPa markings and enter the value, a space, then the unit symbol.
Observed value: 75 kPa
